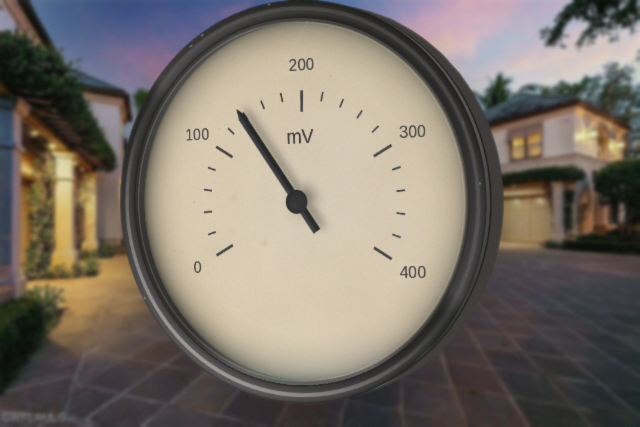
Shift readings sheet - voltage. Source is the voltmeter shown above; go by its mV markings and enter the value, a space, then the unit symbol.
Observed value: 140 mV
